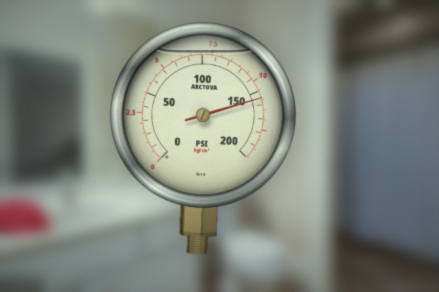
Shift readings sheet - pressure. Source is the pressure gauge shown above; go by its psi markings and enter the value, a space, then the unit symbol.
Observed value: 155 psi
